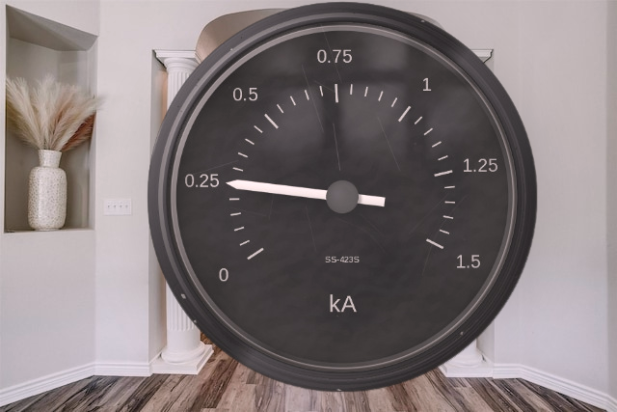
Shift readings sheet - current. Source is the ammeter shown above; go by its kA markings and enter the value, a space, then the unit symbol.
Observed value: 0.25 kA
